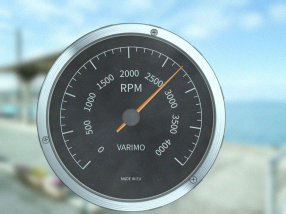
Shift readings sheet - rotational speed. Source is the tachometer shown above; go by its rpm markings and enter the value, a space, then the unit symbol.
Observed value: 2700 rpm
